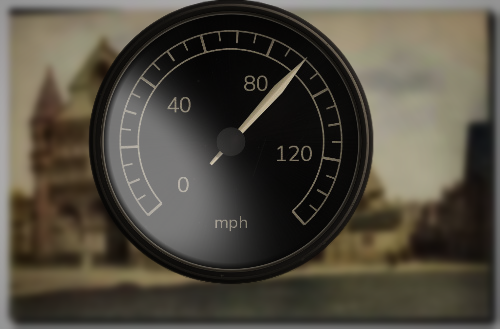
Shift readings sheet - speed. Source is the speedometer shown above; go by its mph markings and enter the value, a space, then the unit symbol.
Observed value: 90 mph
